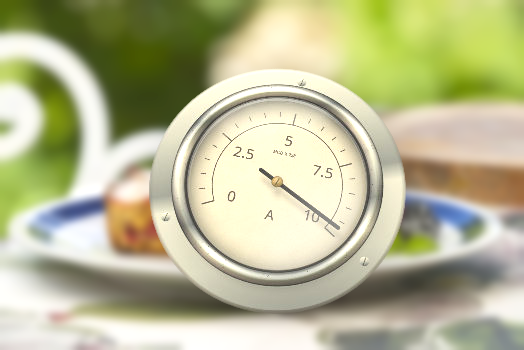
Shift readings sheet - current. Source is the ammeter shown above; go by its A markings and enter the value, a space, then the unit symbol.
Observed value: 9.75 A
